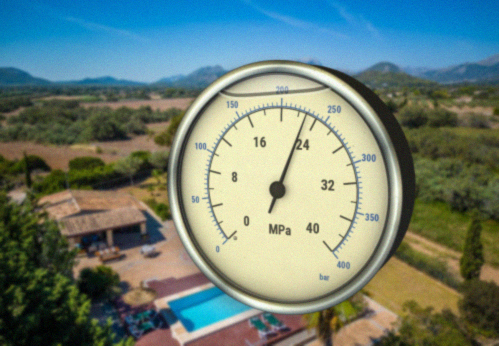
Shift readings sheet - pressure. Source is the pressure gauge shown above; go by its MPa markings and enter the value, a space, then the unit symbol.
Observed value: 23 MPa
